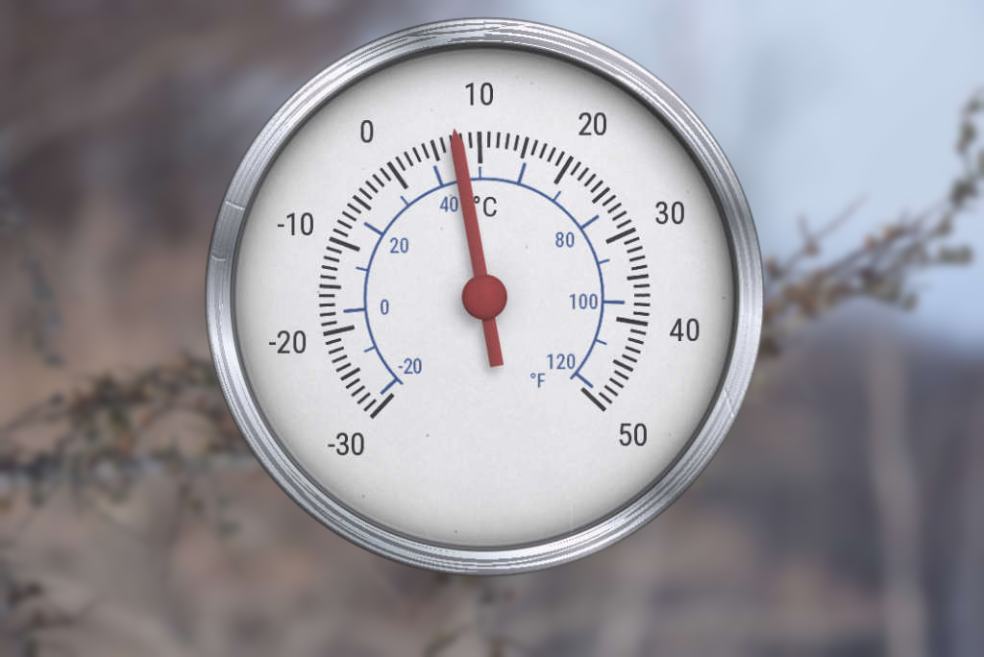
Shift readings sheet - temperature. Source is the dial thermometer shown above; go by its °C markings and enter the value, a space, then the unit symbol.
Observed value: 7.5 °C
